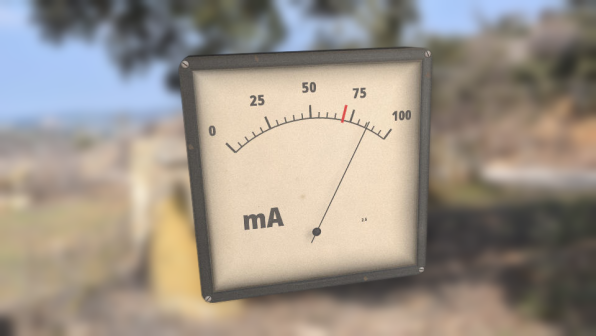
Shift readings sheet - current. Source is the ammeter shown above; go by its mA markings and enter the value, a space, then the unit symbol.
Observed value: 85 mA
